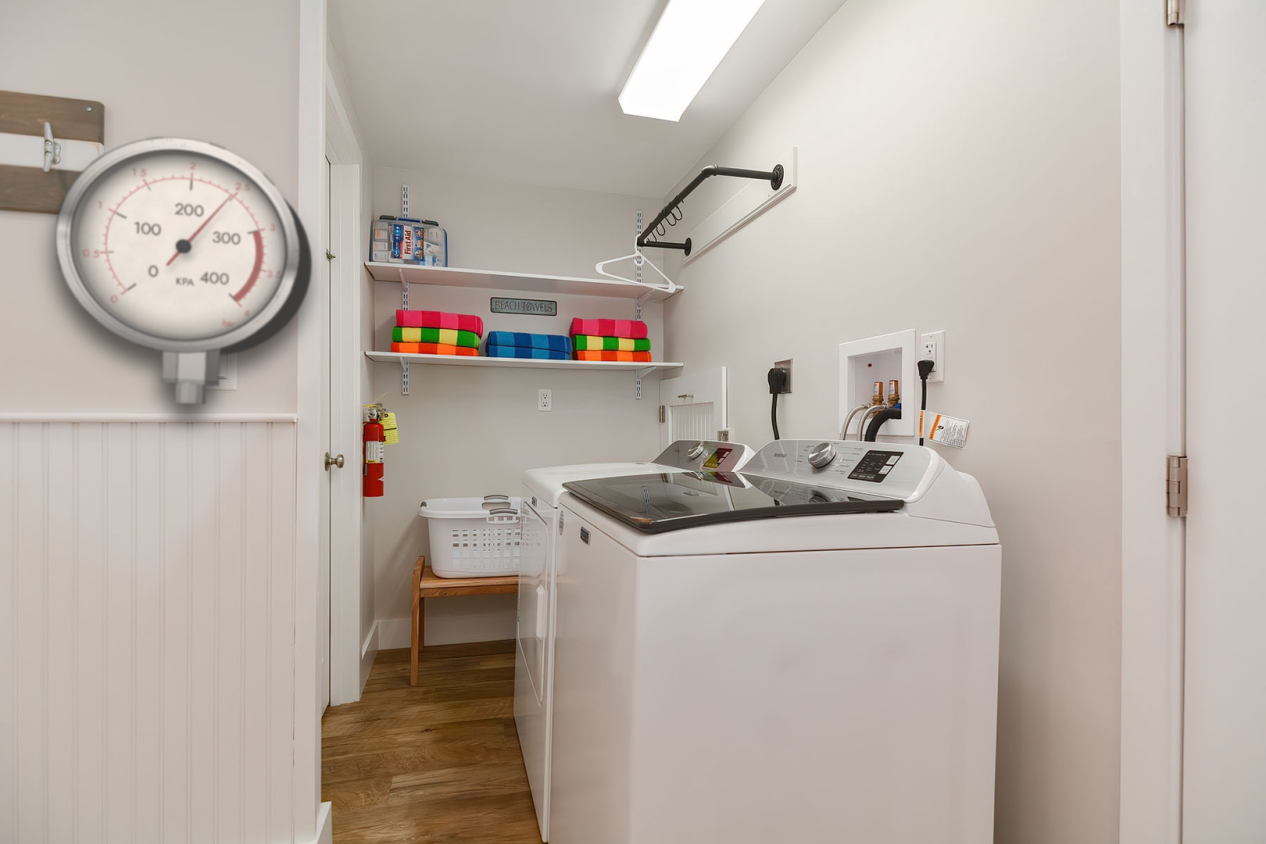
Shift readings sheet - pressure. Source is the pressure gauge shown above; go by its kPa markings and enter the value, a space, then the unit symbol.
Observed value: 250 kPa
